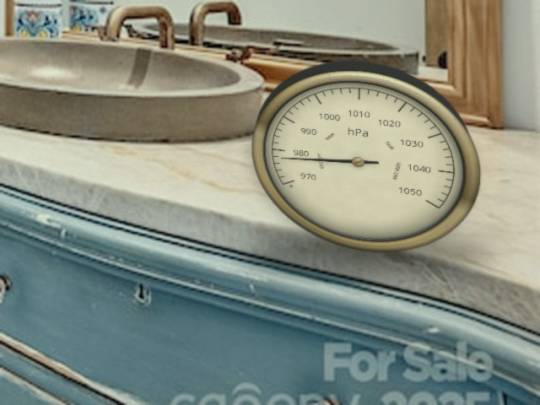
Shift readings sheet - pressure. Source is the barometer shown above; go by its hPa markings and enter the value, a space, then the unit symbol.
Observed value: 978 hPa
